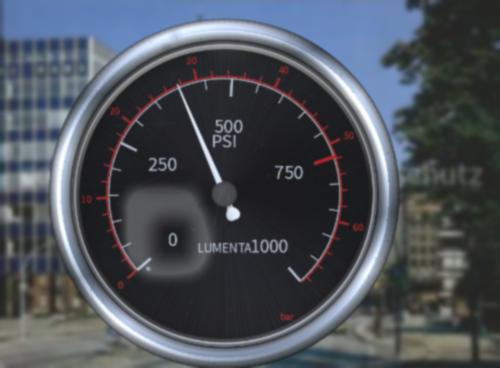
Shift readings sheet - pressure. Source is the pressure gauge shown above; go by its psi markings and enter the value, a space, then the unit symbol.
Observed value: 400 psi
